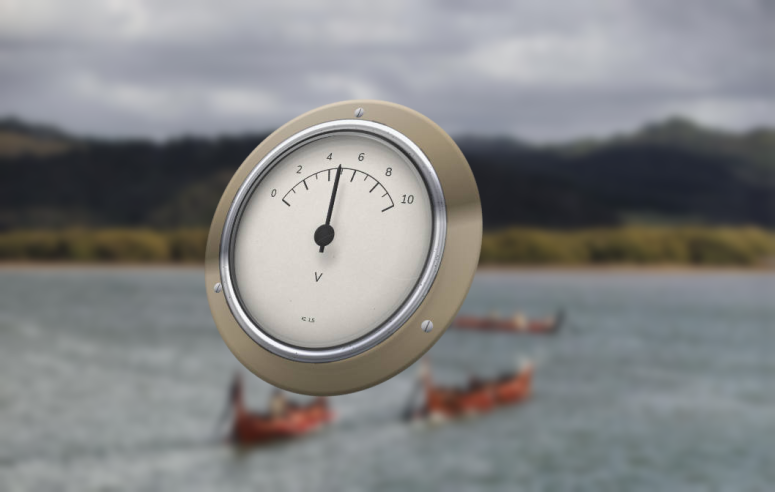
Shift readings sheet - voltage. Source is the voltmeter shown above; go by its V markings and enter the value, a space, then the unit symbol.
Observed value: 5 V
